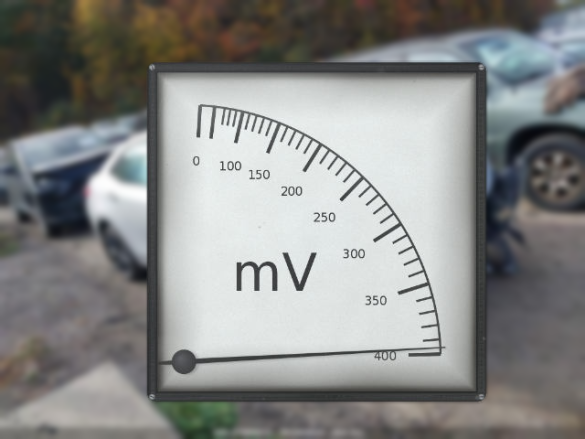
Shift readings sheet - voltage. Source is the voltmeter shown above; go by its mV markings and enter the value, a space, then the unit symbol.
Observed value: 395 mV
